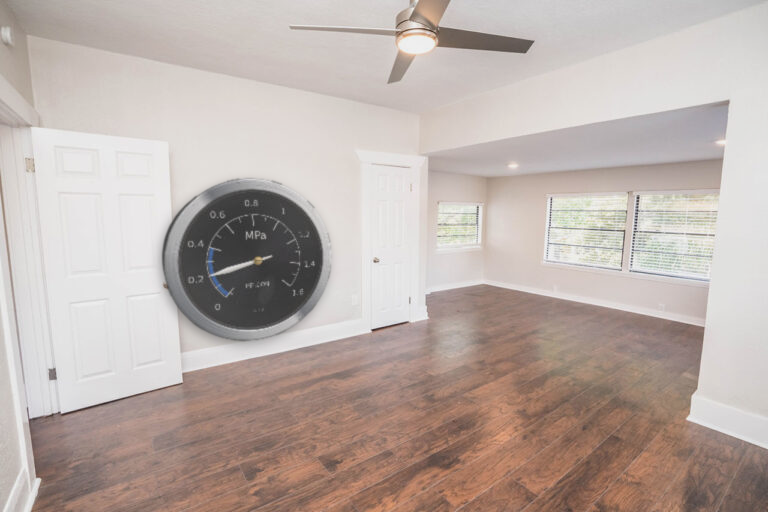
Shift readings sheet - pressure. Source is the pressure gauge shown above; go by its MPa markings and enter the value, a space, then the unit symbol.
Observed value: 0.2 MPa
